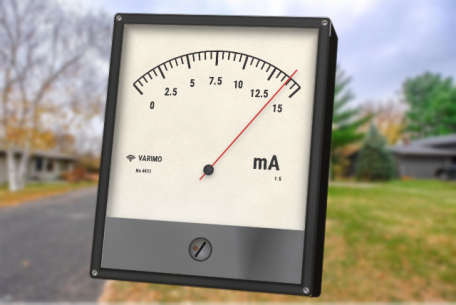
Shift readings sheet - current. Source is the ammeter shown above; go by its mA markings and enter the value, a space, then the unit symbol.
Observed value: 14 mA
